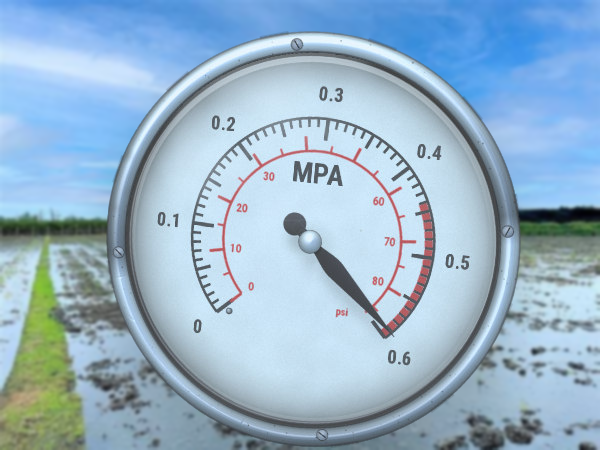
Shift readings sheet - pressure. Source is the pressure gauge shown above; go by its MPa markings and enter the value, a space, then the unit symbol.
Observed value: 0.59 MPa
